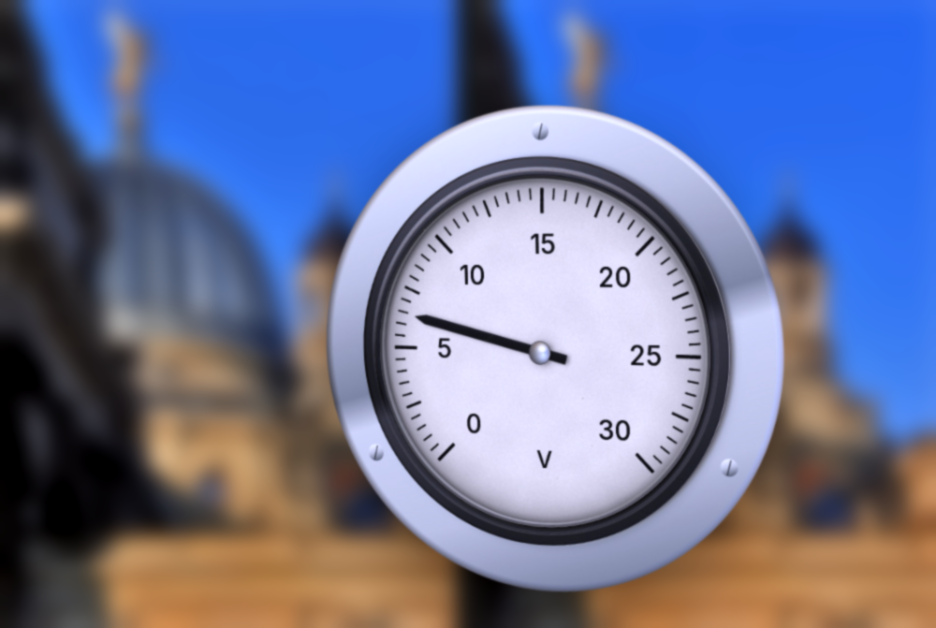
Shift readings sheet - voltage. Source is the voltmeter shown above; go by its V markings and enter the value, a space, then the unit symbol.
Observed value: 6.5 V
